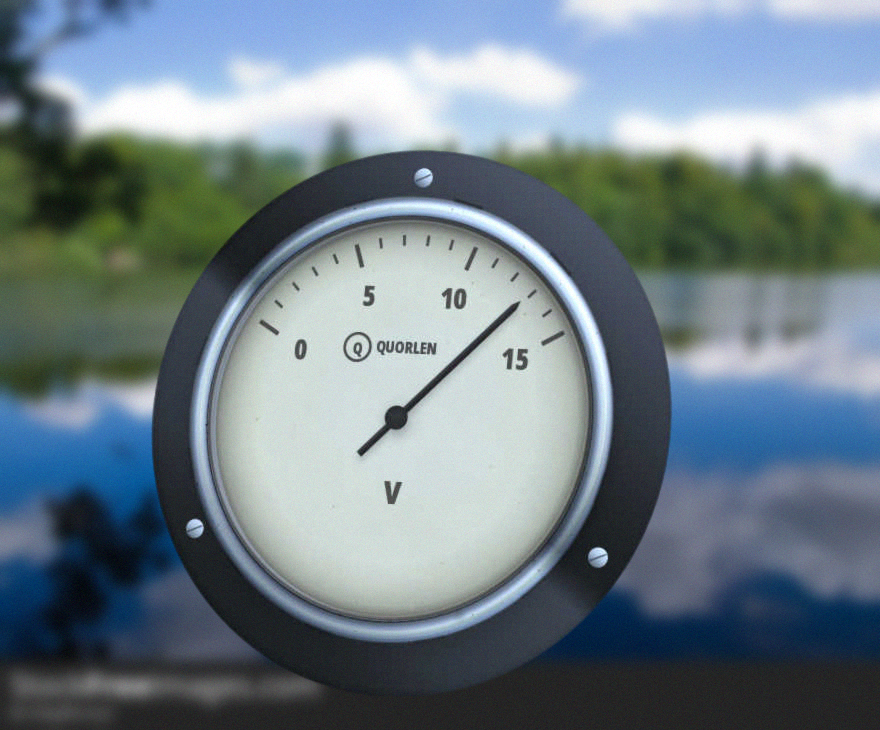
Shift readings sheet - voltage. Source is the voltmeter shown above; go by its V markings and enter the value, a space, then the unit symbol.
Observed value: 13 V
